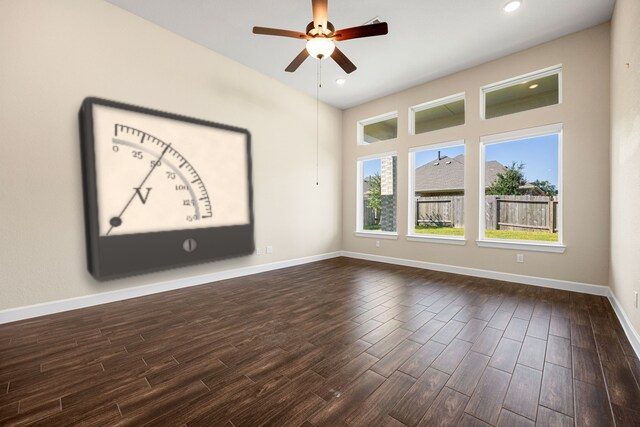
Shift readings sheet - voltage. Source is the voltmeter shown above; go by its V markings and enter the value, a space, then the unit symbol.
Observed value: 50 V
